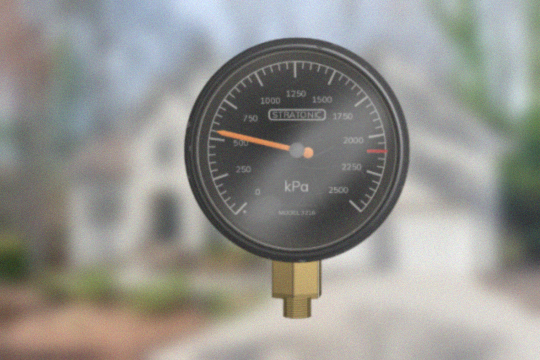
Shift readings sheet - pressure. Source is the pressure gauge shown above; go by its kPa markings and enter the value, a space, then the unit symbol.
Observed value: 550 kPa
